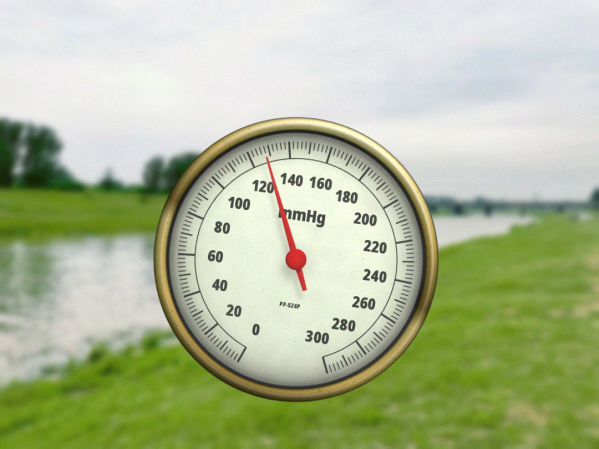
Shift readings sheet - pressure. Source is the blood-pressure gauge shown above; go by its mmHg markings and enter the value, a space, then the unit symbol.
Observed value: 128 mmHg
